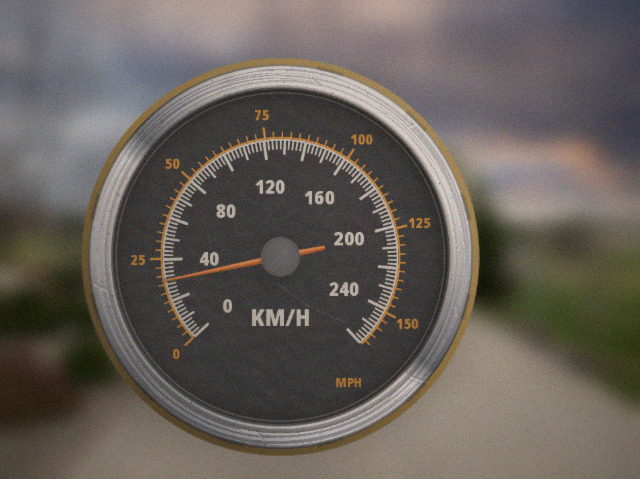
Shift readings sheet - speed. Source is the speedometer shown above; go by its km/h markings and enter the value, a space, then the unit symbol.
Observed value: 30 km/h
